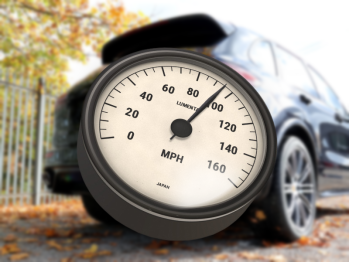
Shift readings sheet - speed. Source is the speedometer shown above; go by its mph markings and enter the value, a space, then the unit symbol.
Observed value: 95 mph
